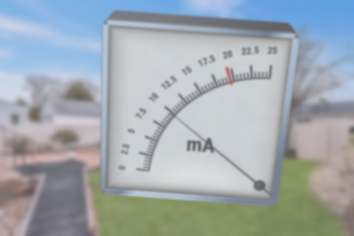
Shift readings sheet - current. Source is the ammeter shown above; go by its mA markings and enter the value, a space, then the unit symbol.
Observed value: 10 mA
